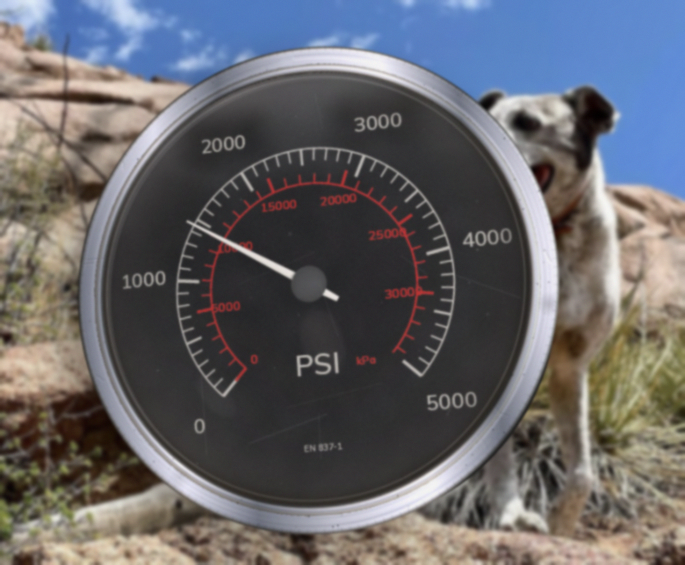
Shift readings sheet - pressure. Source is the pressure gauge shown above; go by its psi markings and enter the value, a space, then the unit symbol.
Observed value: 1450 psi
